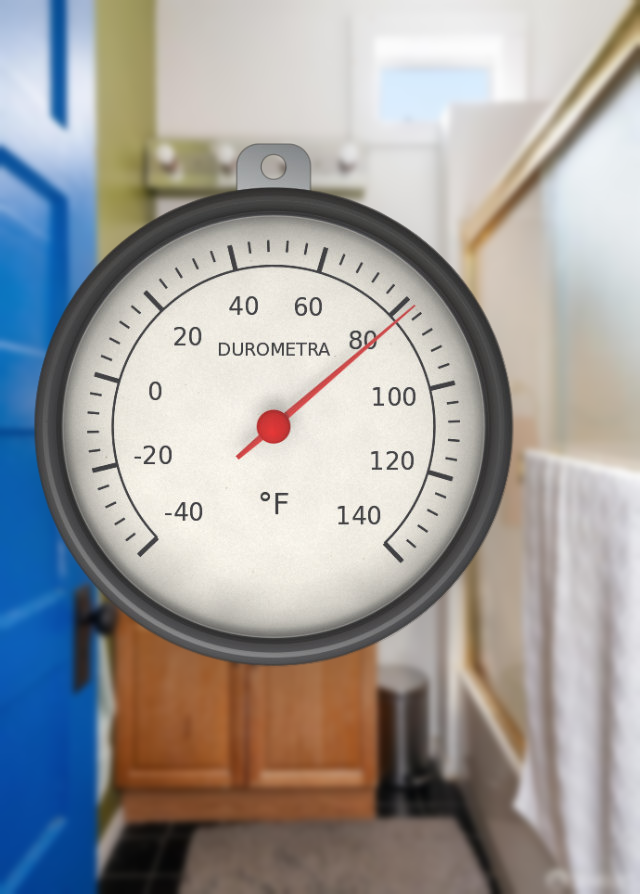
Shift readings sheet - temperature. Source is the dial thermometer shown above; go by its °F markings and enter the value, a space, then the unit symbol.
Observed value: 82 °F
